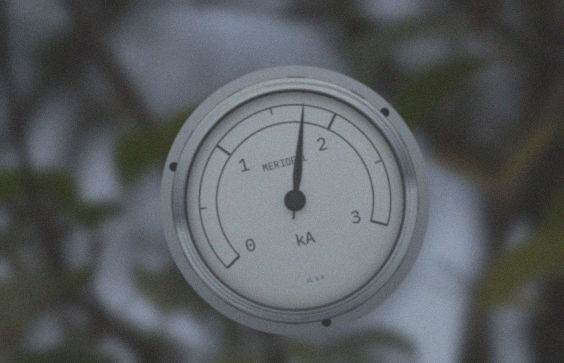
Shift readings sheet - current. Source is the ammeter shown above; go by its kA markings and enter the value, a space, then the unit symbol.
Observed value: 1.75 kA
